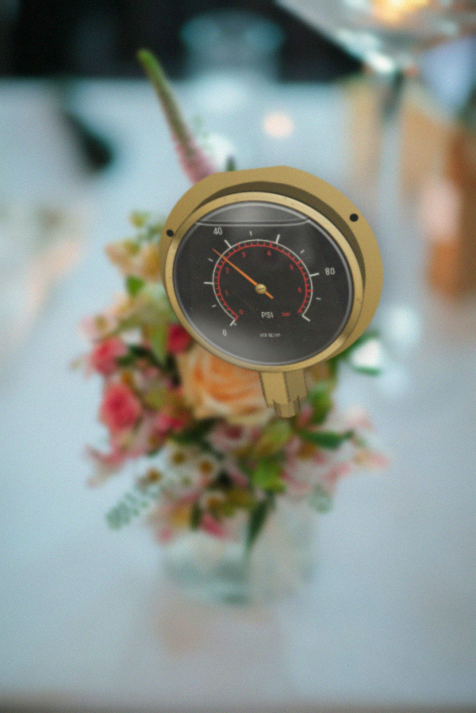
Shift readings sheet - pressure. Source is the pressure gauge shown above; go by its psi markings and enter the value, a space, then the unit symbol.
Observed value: 35 psi
